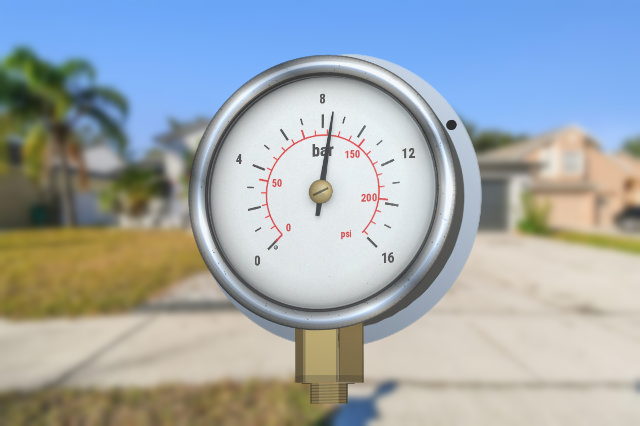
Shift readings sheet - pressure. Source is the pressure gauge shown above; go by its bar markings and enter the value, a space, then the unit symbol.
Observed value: 8.5 bar
